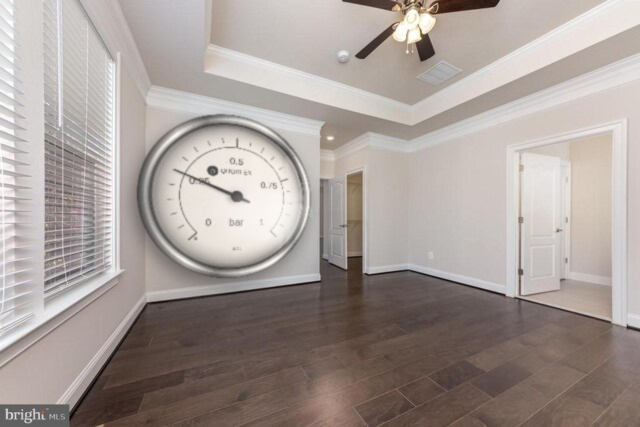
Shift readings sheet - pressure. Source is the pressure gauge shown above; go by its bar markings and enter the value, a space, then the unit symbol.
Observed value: 0.25 bar
